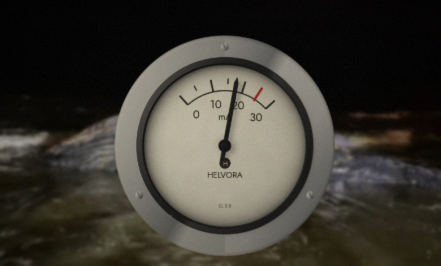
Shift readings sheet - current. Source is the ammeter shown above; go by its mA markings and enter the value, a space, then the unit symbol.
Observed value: 17.5 mA
